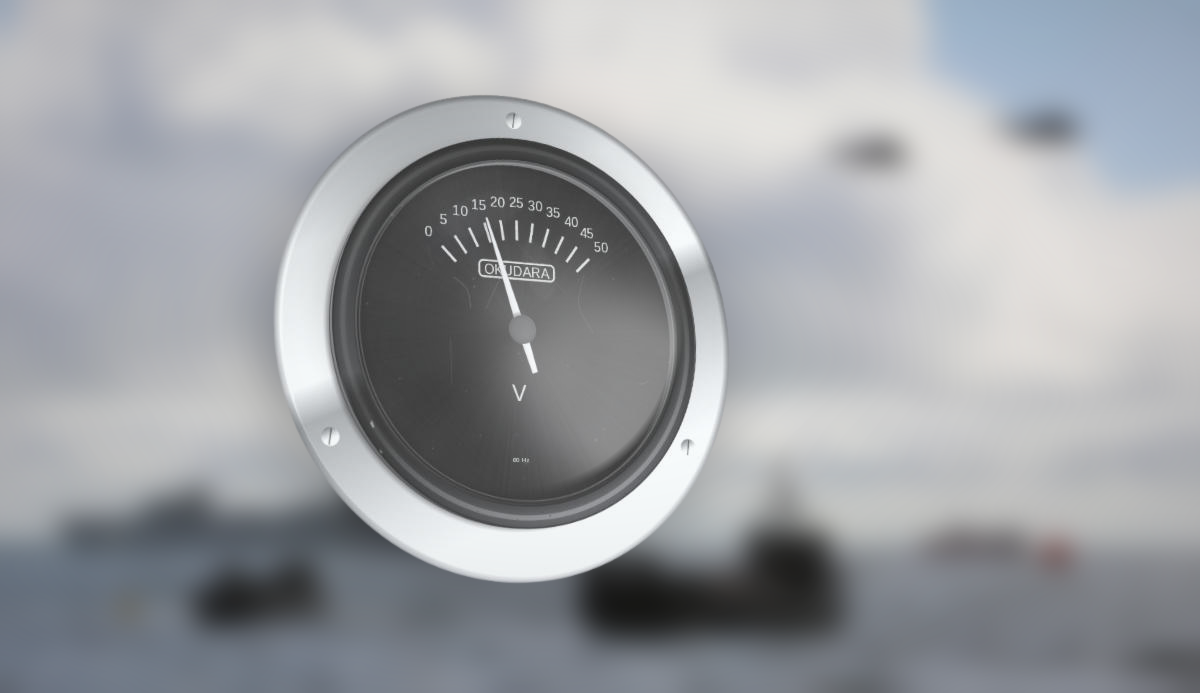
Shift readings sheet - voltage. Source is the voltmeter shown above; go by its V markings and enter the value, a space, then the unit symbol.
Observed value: 15 V
